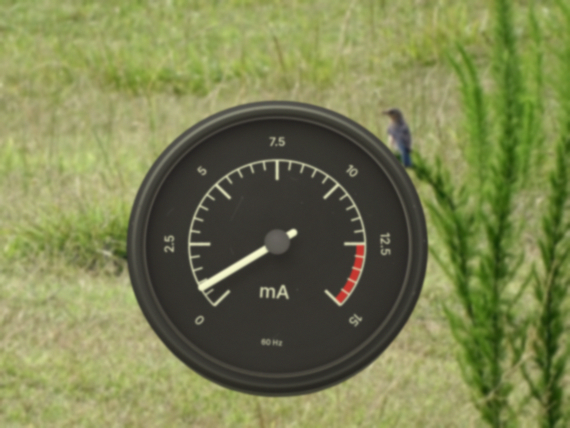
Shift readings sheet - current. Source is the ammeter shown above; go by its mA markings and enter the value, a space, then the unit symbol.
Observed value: 0.75 mA
